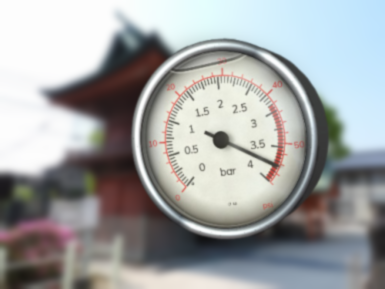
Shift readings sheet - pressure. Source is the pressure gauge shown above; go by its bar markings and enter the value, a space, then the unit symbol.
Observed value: 3.75 bar
